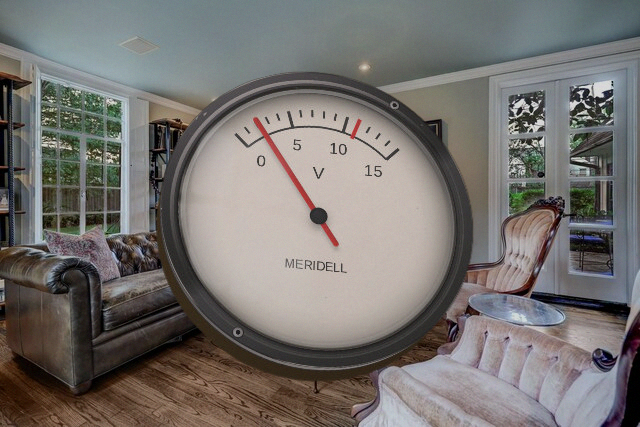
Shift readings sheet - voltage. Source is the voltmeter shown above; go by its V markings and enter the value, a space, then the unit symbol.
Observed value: 2 V
